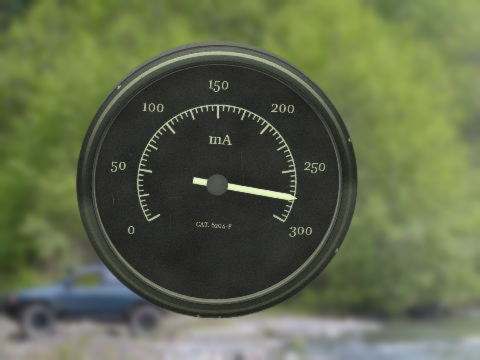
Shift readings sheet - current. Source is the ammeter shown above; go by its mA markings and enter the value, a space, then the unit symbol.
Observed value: 275 mA
